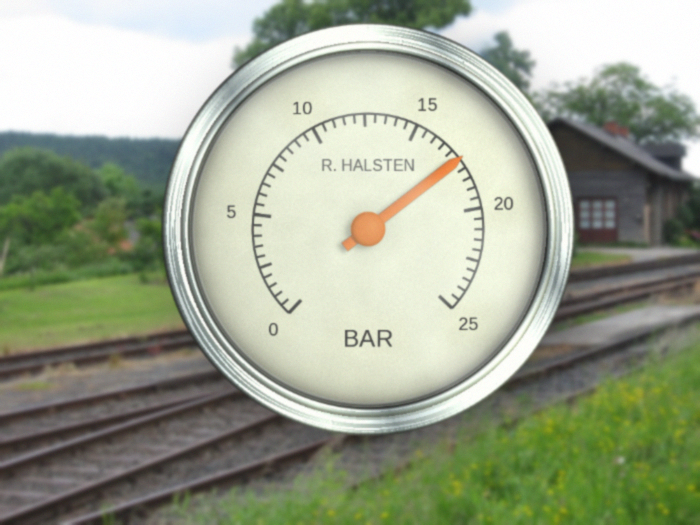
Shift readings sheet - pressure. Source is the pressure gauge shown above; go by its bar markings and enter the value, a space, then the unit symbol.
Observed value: 17.5 bar
